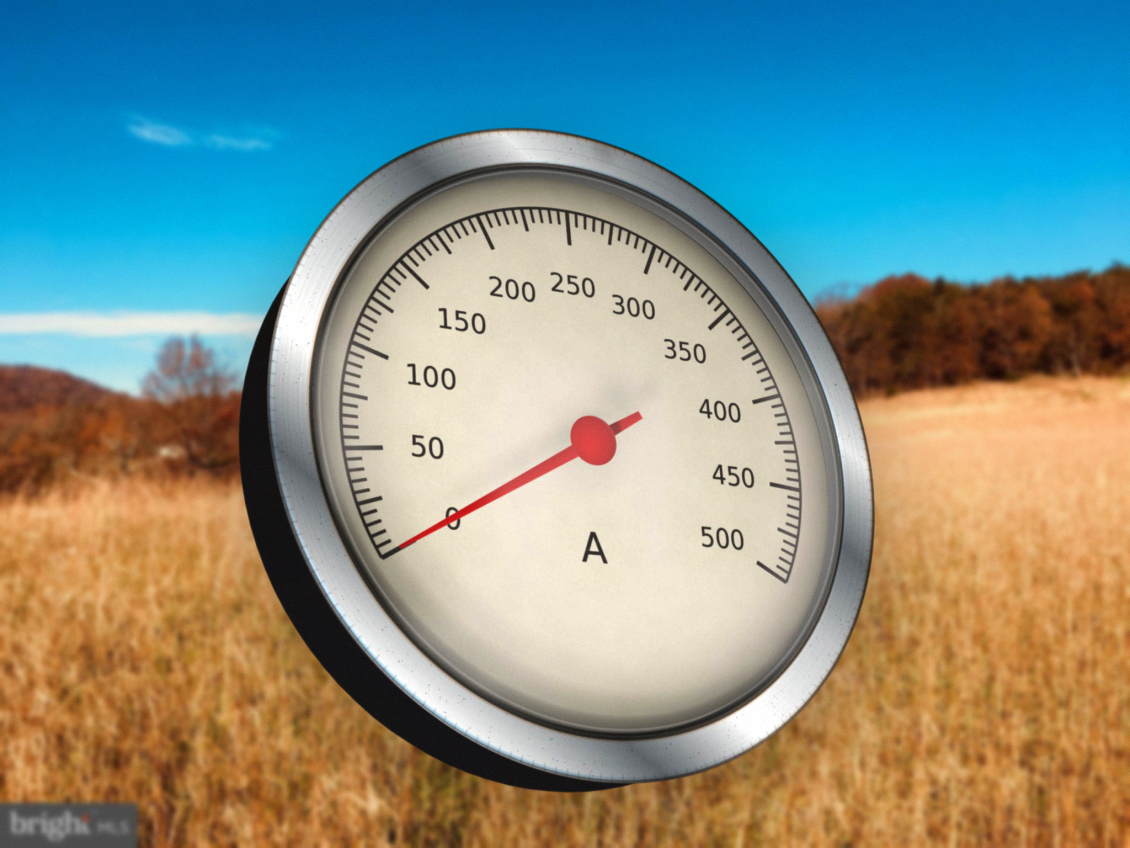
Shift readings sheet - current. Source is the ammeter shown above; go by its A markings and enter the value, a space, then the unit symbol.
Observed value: 0 A
